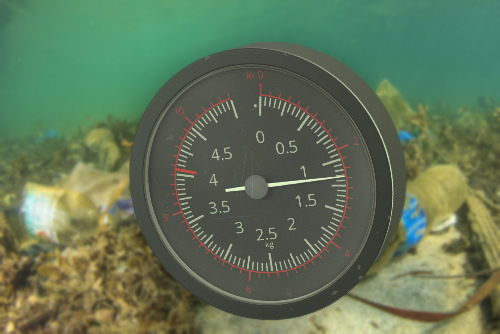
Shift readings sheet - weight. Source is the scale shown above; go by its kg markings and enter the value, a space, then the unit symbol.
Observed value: 1.15 kg
